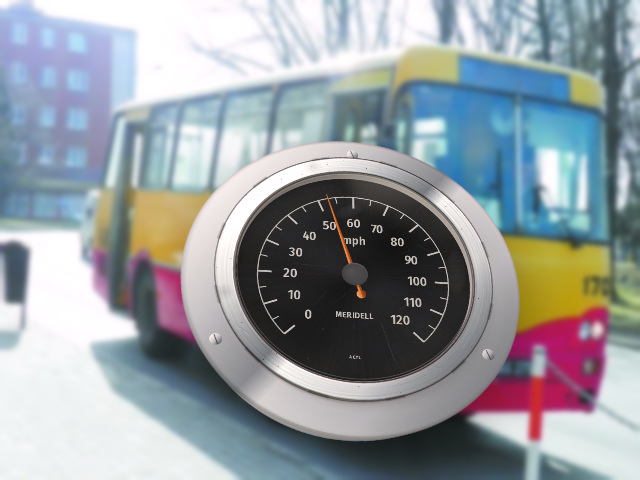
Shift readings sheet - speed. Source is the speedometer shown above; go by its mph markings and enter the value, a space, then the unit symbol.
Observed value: 52.5 mph
